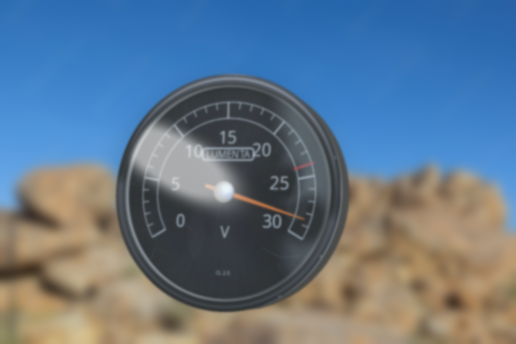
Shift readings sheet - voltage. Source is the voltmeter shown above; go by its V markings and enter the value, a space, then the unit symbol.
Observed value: 28.5 V
